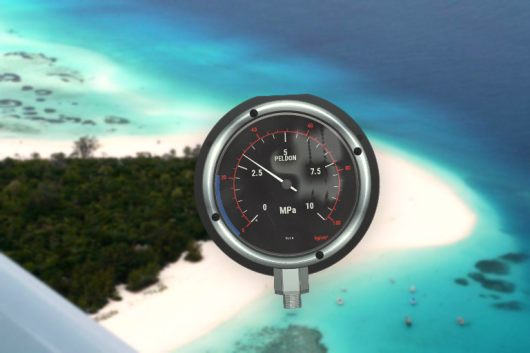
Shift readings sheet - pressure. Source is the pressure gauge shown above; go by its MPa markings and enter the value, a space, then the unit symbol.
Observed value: 3 MPa
